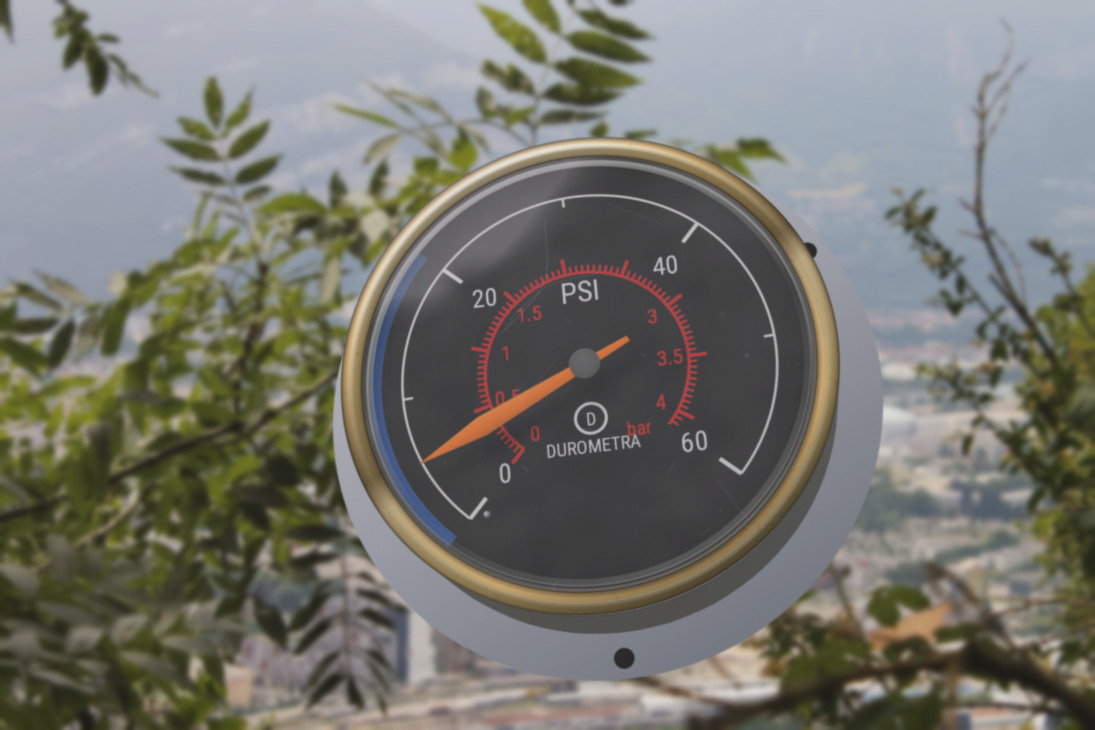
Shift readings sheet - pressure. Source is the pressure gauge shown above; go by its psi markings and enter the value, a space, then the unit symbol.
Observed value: 5 psi
